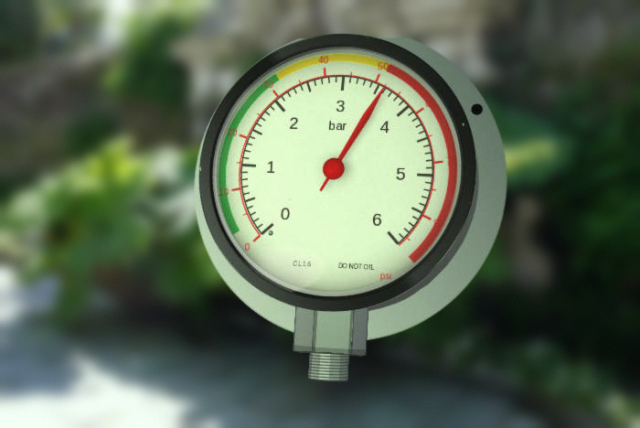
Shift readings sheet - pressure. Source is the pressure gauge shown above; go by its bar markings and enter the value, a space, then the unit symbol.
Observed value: 3.6 bar
